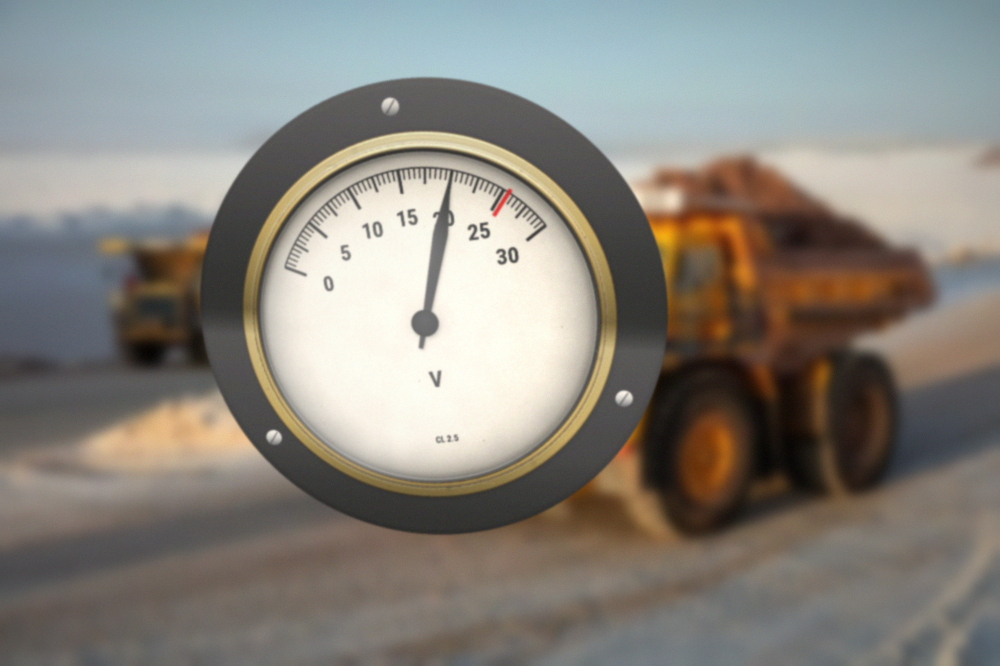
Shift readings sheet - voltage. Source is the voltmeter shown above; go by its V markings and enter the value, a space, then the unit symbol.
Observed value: 20 V
